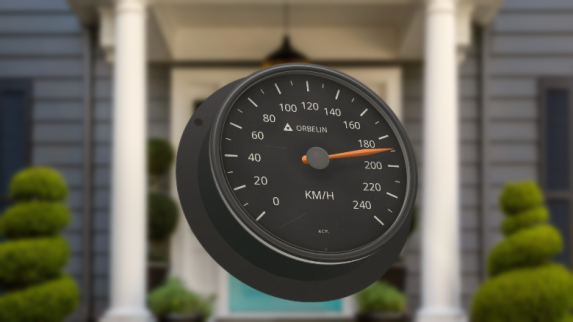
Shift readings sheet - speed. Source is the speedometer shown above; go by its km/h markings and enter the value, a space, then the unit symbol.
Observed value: 190 km/h
